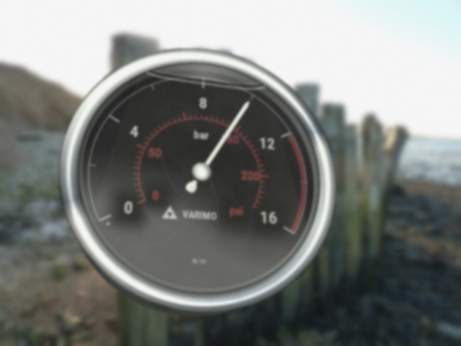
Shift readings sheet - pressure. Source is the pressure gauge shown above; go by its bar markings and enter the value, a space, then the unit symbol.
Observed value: 10 bar
